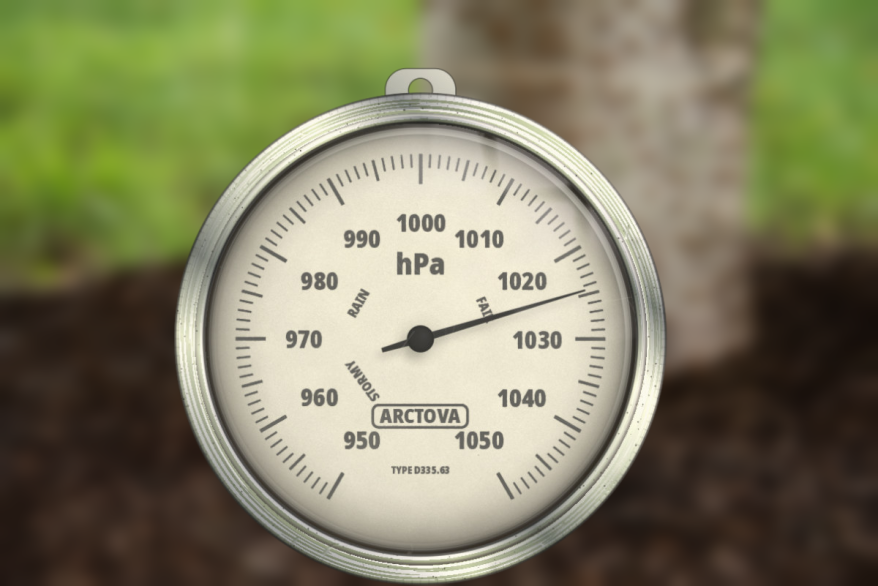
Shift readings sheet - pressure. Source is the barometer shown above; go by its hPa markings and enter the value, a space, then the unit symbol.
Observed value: 1024.5 hPa
